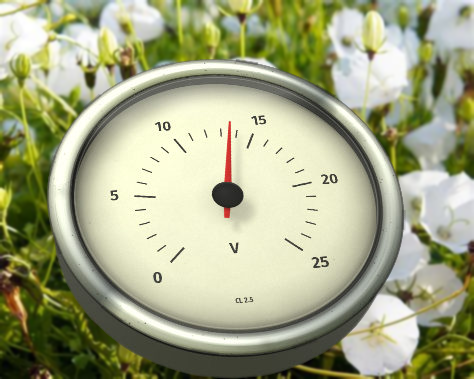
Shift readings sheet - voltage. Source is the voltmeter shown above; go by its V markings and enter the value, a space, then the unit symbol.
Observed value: 13.5 V
